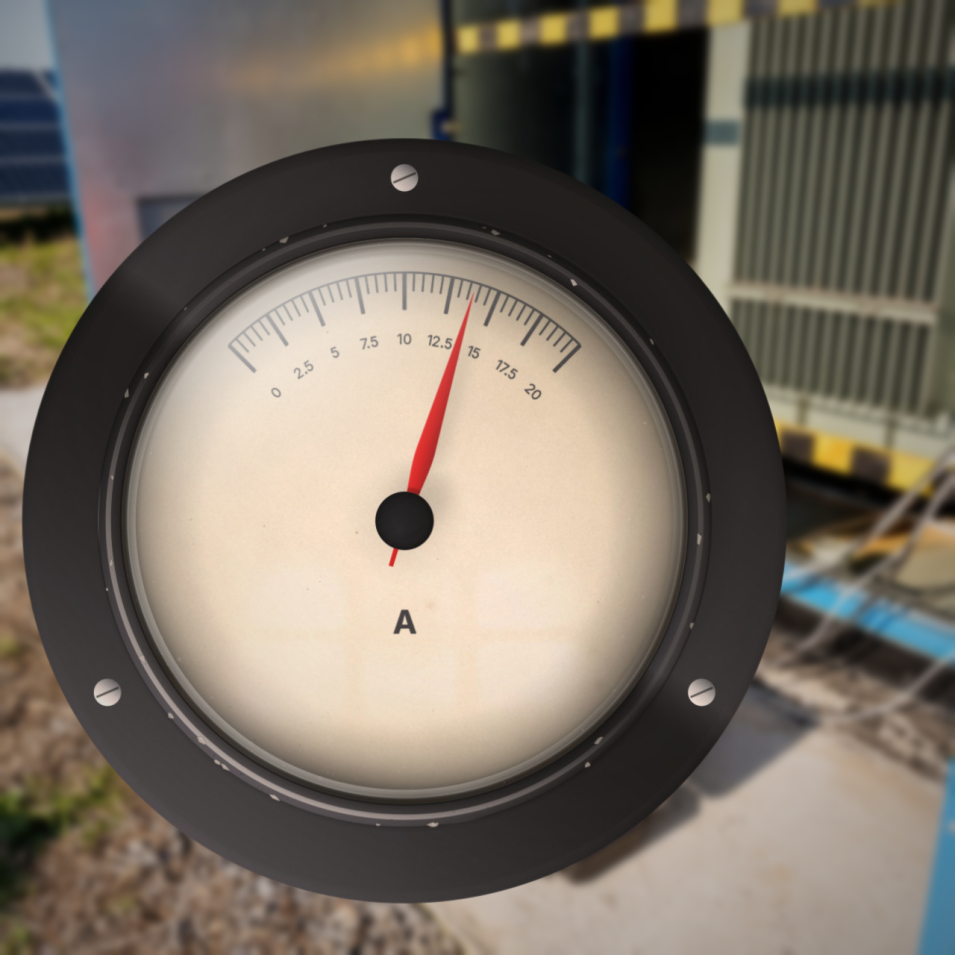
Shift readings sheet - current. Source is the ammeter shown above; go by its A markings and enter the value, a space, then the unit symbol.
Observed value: 13.75 A
